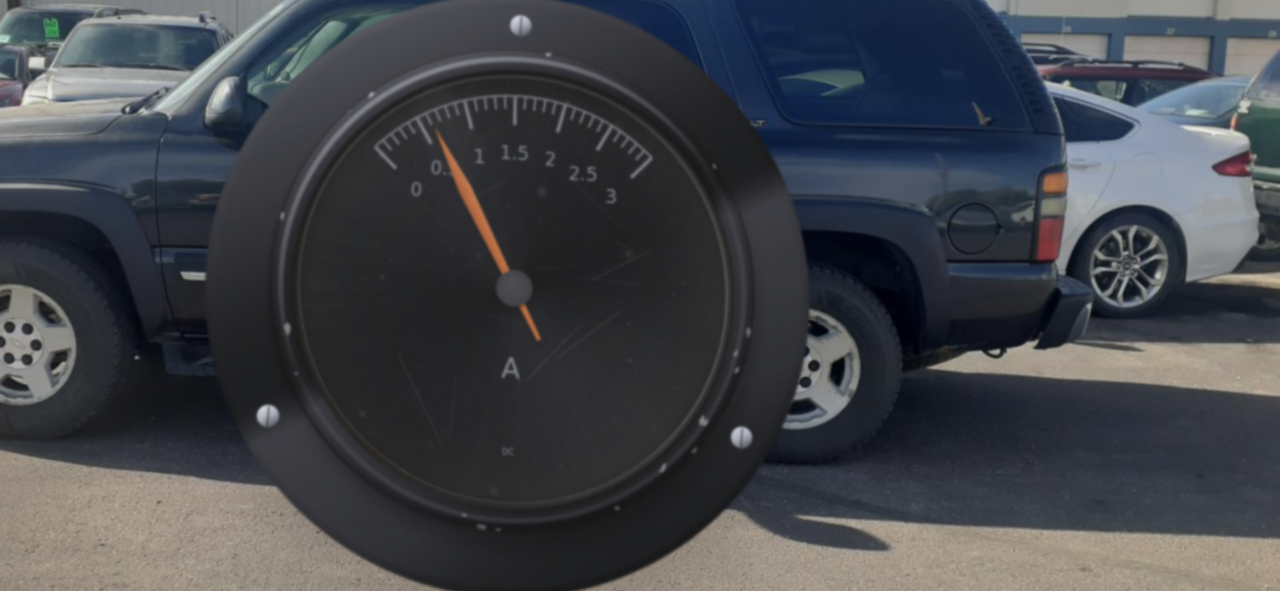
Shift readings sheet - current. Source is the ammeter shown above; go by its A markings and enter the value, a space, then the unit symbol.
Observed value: 0.6 A
